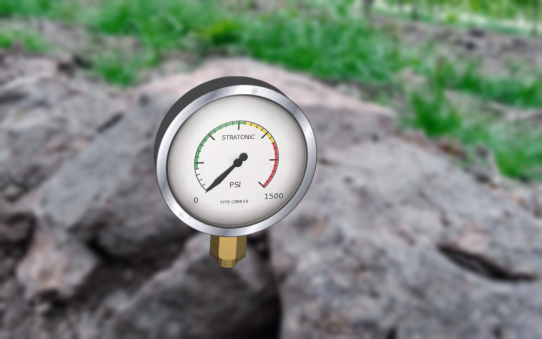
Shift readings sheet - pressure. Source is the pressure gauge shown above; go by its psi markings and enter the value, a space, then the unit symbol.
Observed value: 0 psi
